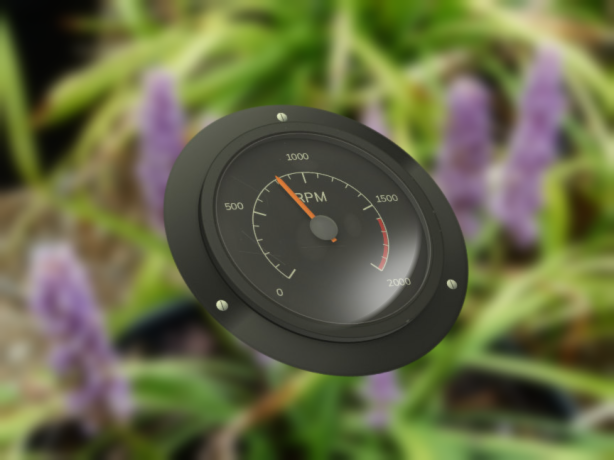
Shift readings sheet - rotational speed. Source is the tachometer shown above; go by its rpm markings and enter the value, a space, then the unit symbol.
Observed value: 800 rpm
